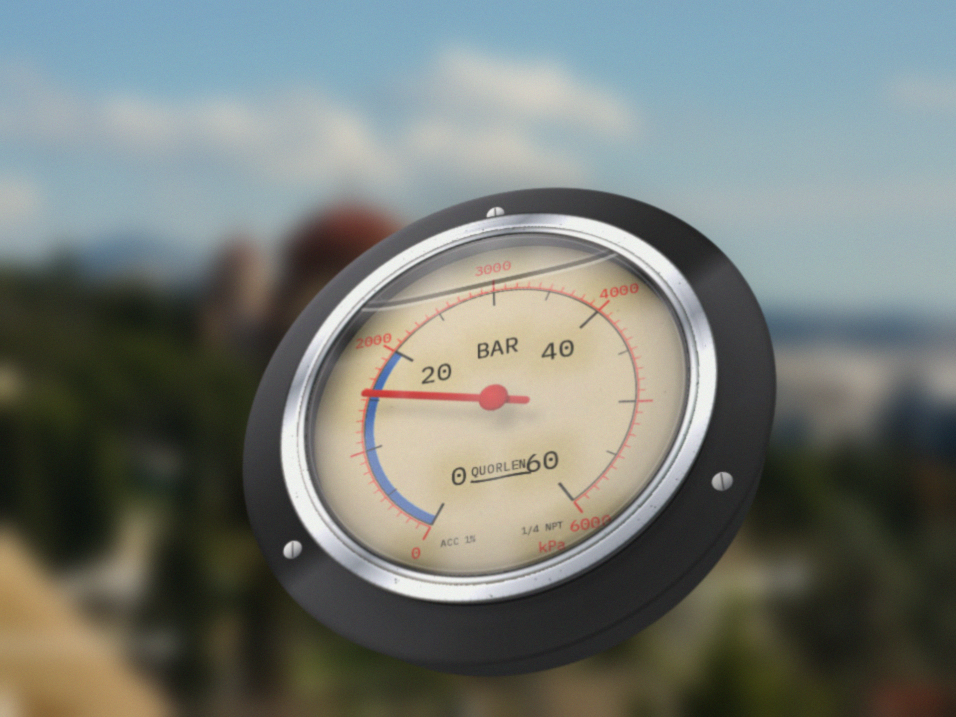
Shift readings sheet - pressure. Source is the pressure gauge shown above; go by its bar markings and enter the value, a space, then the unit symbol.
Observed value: 15 bar
